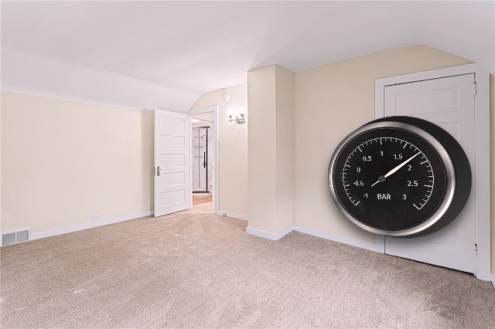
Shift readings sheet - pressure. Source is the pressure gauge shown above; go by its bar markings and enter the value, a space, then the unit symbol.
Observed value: 1.8 bar
